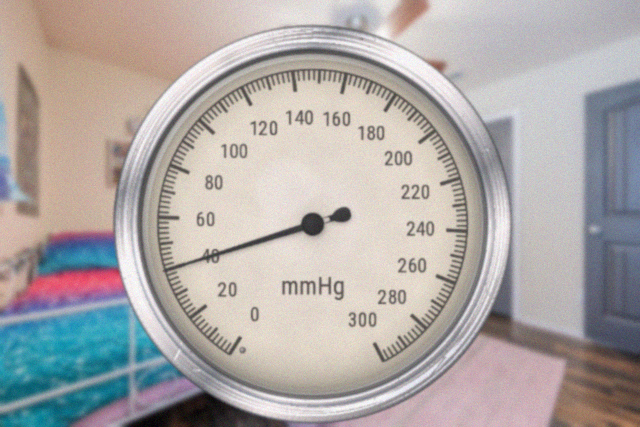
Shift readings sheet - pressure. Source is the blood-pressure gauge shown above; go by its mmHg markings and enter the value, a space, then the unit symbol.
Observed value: 40 mmHg
